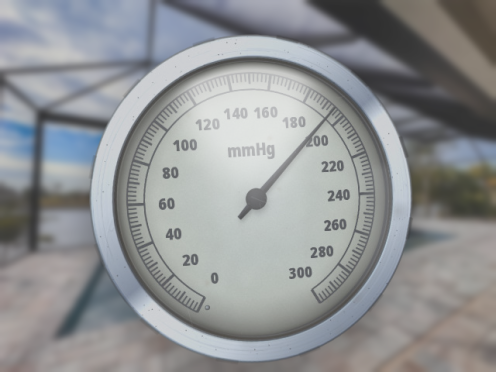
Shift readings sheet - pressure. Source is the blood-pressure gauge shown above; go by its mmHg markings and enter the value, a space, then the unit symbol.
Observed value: 194 mmHg
